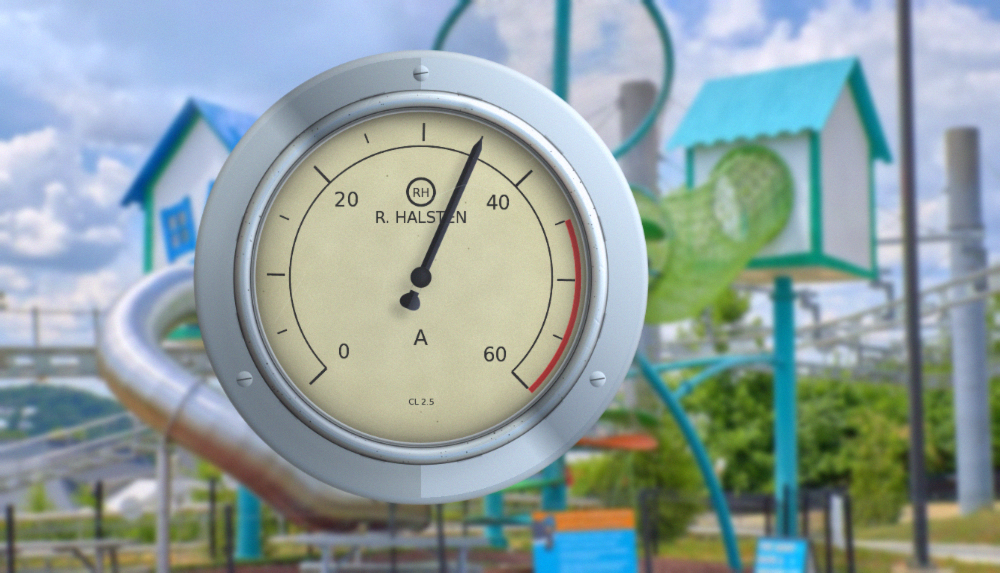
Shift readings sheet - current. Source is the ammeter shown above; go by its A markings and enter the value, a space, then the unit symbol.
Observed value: 35 A
